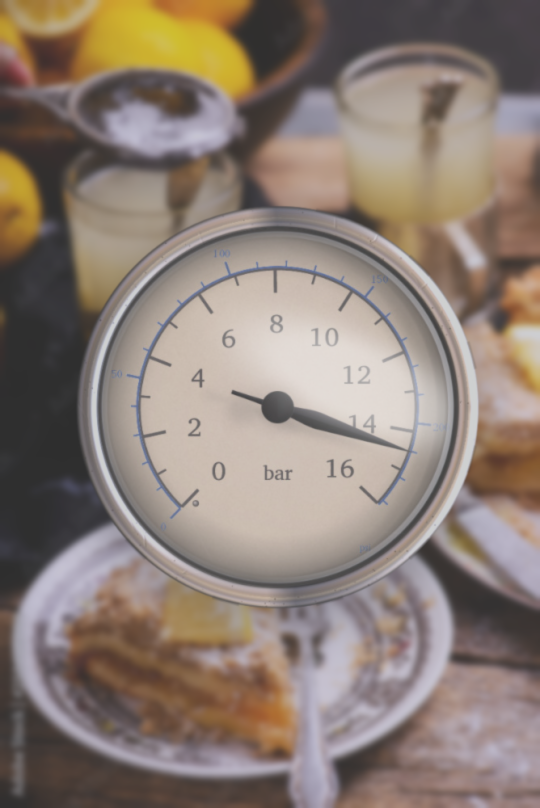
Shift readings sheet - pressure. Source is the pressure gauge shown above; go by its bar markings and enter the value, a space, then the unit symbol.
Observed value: 14.5 bar
